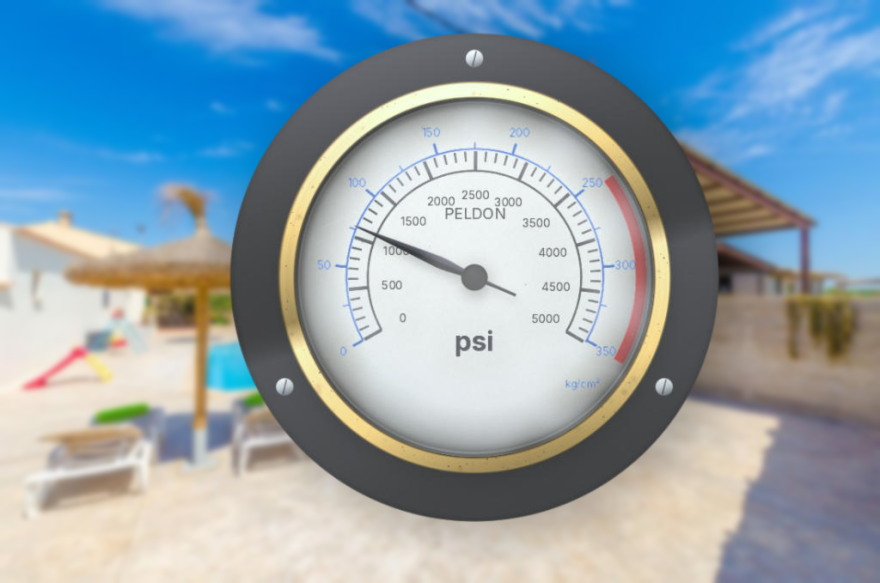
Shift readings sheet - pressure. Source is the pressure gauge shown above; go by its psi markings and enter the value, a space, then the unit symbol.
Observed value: 1100 psi
